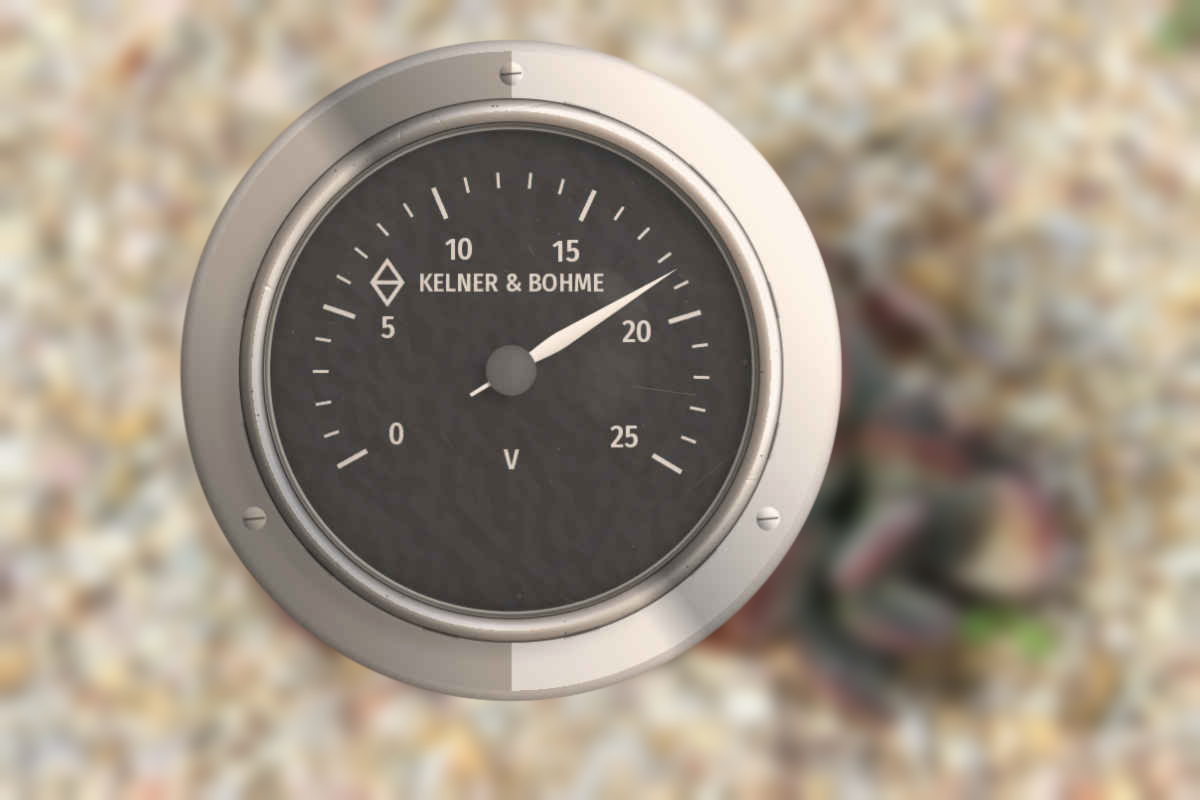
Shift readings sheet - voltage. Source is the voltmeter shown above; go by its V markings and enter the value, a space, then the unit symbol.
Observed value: 18.5 V
